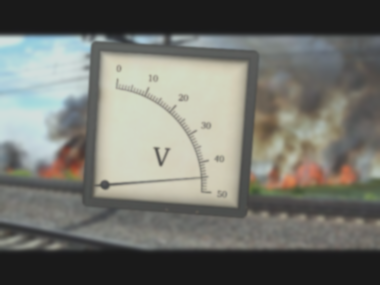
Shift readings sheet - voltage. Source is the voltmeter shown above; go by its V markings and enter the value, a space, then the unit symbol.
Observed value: 45 V
